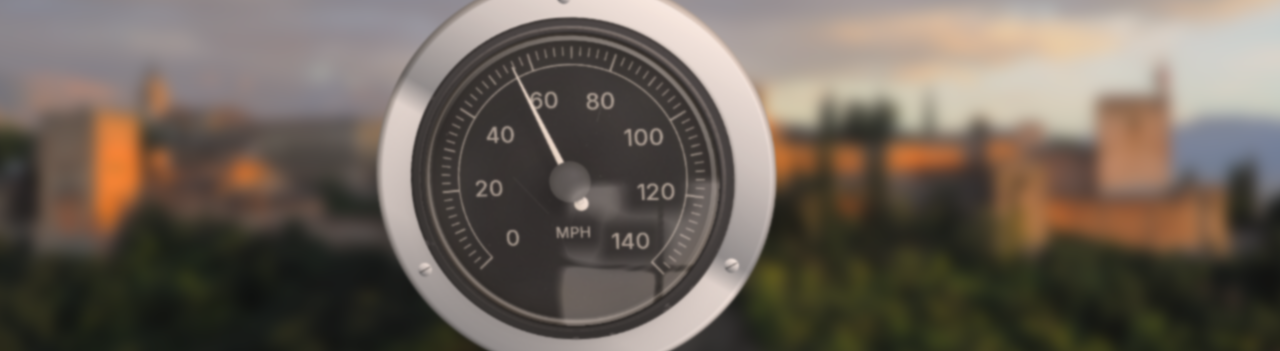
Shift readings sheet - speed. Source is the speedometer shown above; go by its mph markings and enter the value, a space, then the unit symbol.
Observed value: 56 mph
